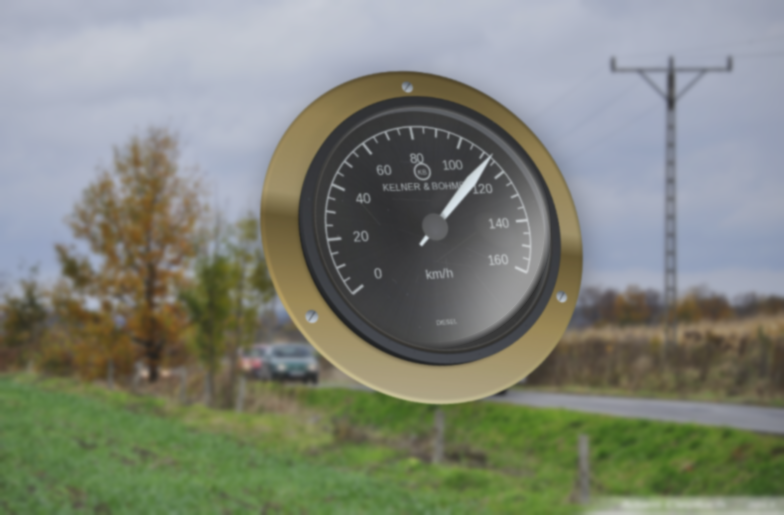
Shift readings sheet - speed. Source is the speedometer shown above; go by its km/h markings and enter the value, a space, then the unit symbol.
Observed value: 112.5 km/h
